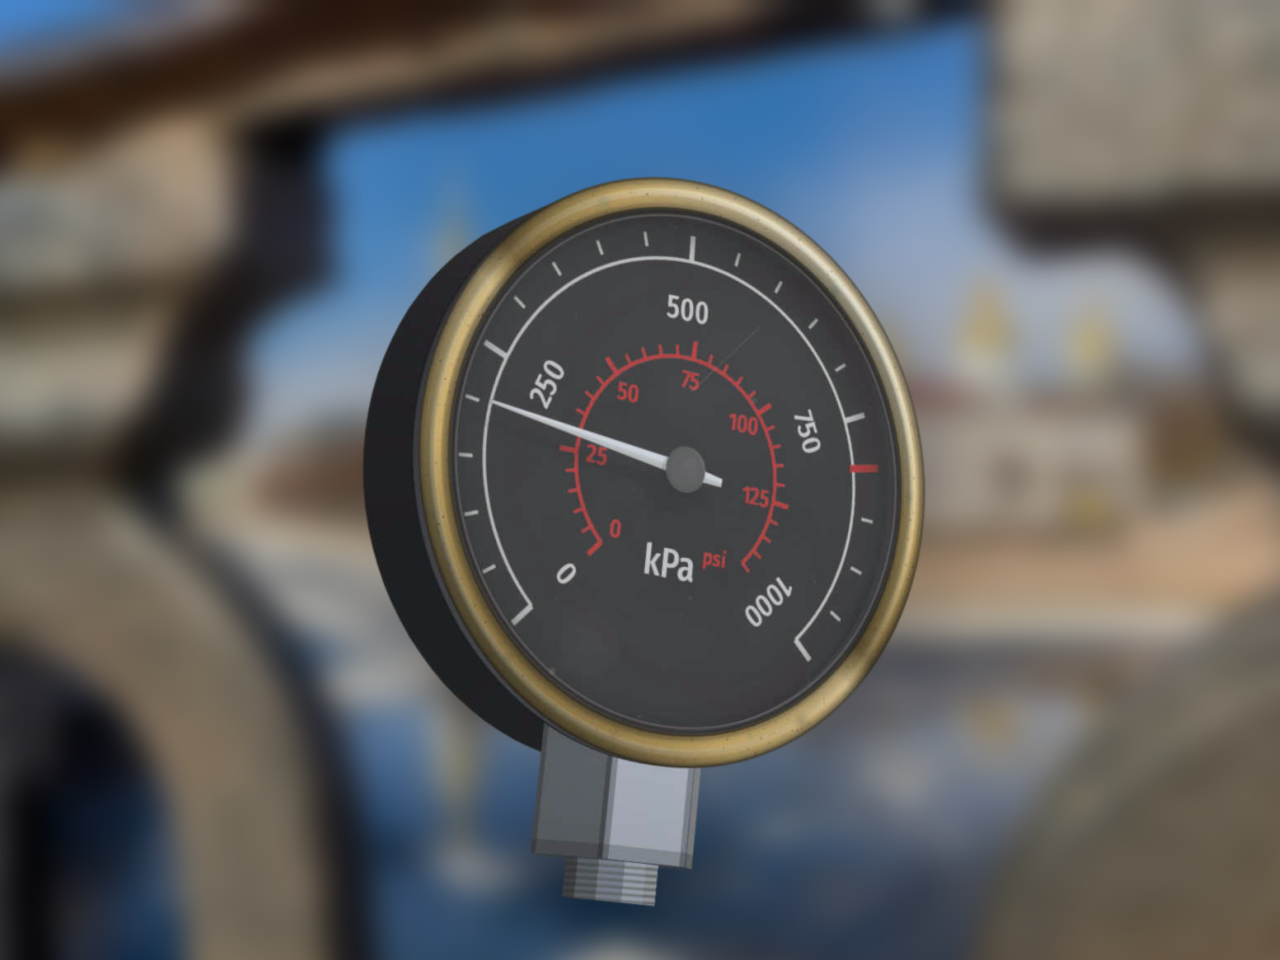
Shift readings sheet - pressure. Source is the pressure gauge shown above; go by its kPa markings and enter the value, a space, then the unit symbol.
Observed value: 200 kPa
